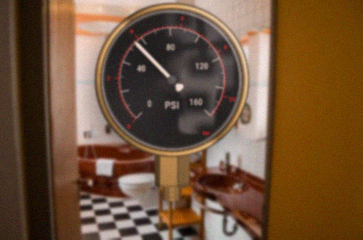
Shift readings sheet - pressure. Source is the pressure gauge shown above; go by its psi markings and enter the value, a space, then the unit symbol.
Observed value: 55 psi
